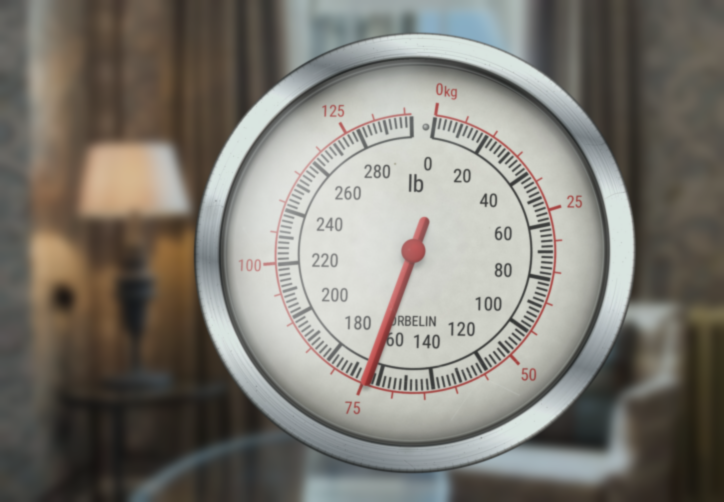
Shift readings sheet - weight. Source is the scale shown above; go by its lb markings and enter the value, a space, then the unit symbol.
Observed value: 164 lb
